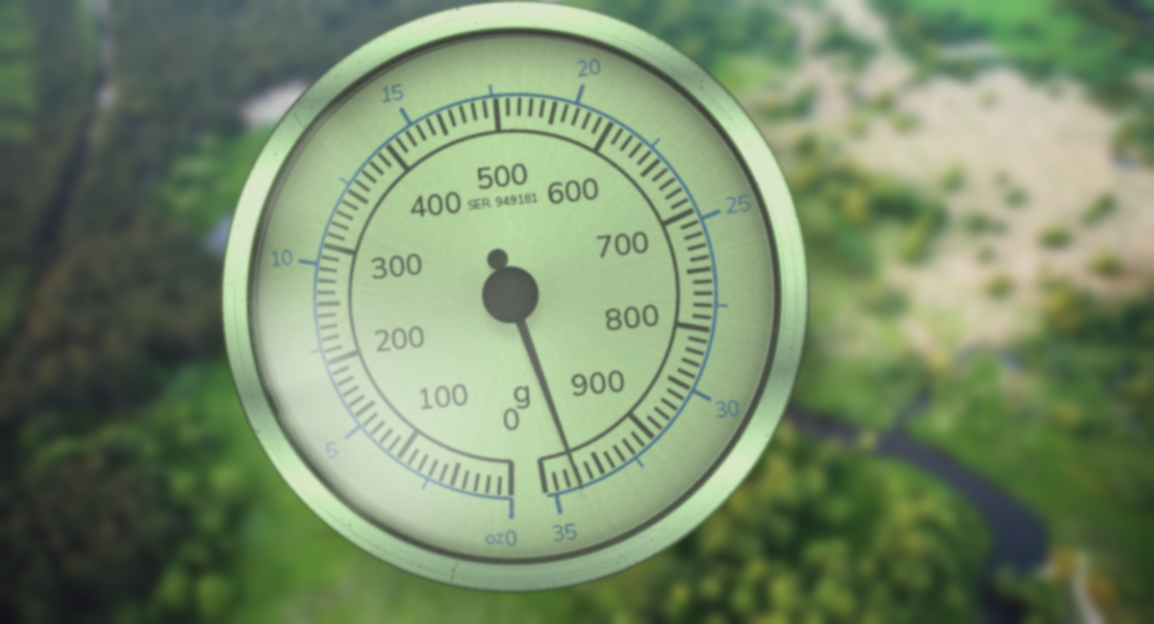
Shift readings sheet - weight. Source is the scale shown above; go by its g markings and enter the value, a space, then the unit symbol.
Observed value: 970 g
